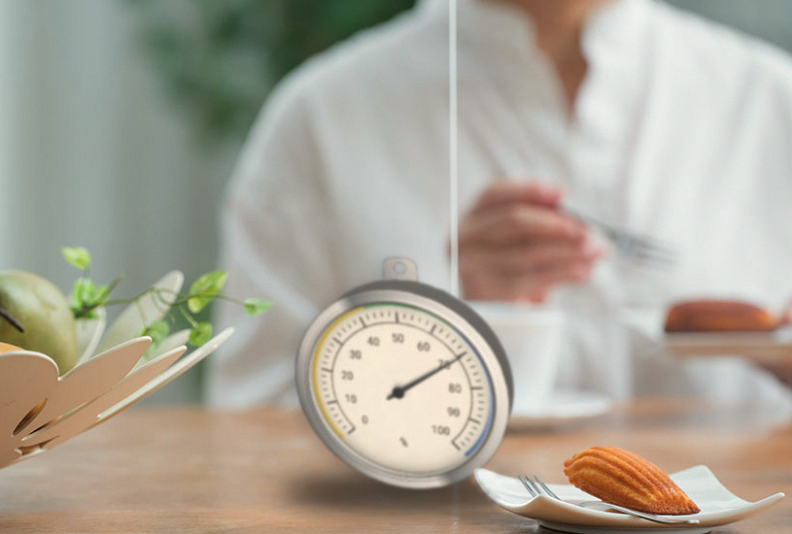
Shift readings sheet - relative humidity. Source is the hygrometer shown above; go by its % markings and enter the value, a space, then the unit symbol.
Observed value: 70 %
